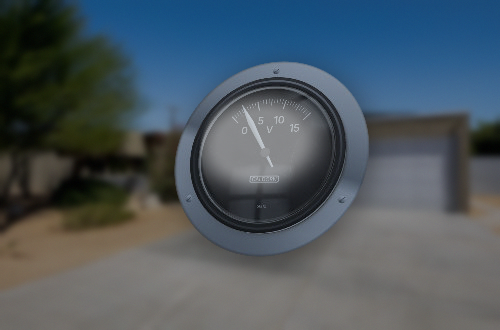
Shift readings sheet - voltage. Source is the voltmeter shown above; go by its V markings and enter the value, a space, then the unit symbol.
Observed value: 2.5 V
